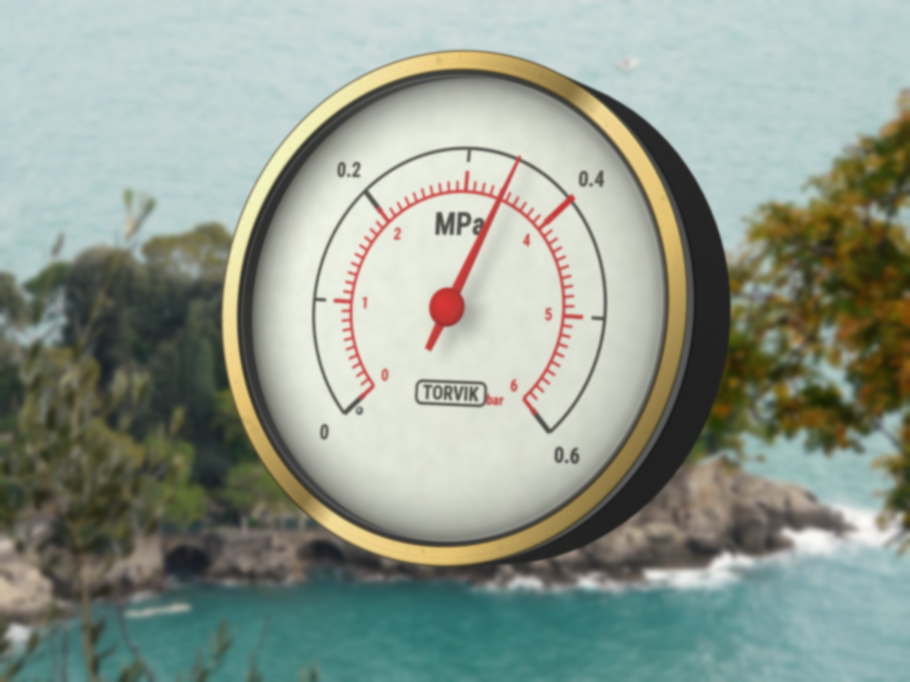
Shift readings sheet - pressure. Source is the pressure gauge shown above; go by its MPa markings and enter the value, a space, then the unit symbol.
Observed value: 0.35 MPa
